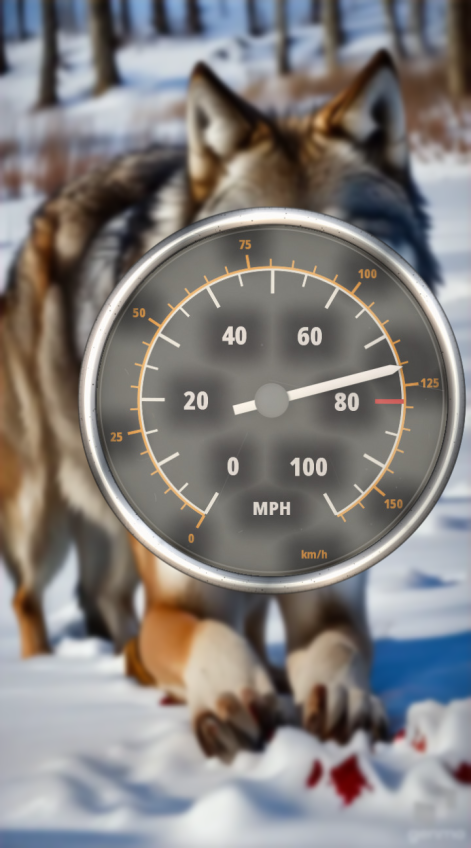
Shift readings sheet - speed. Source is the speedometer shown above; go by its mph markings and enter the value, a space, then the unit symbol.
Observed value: 75 mph
